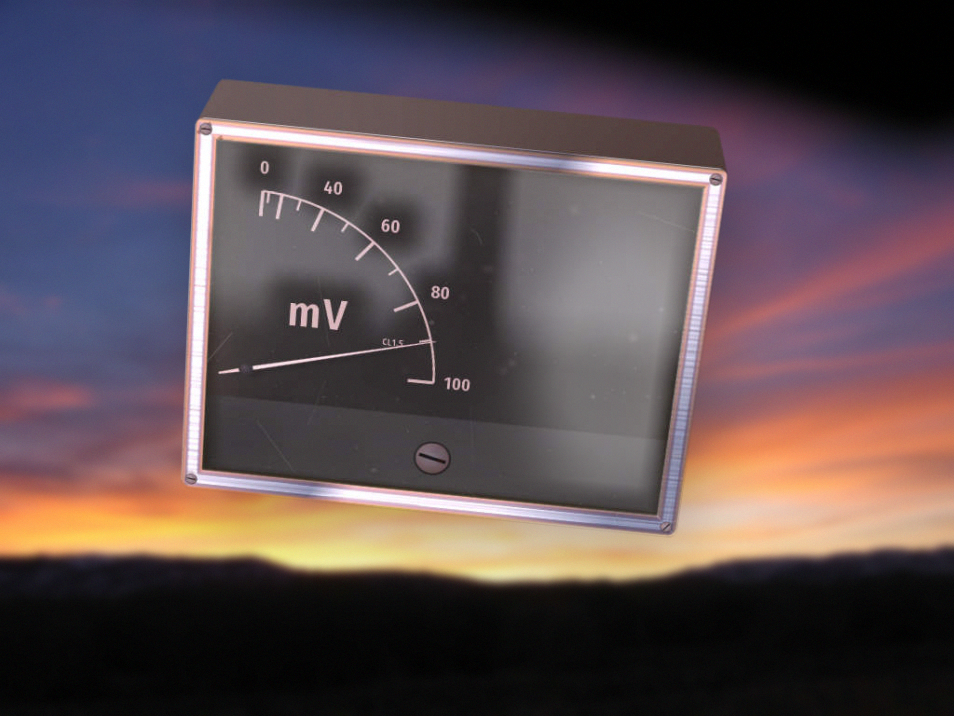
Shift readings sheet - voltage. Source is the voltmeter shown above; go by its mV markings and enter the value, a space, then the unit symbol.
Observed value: 90 mV
